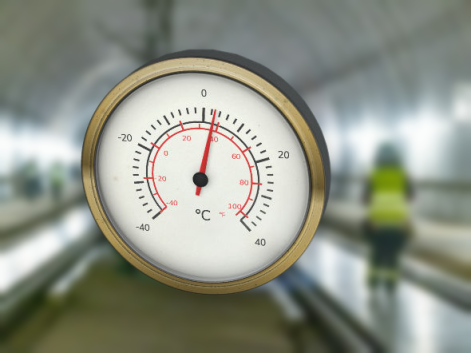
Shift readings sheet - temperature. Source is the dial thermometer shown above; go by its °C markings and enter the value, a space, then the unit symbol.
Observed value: 3 °C
